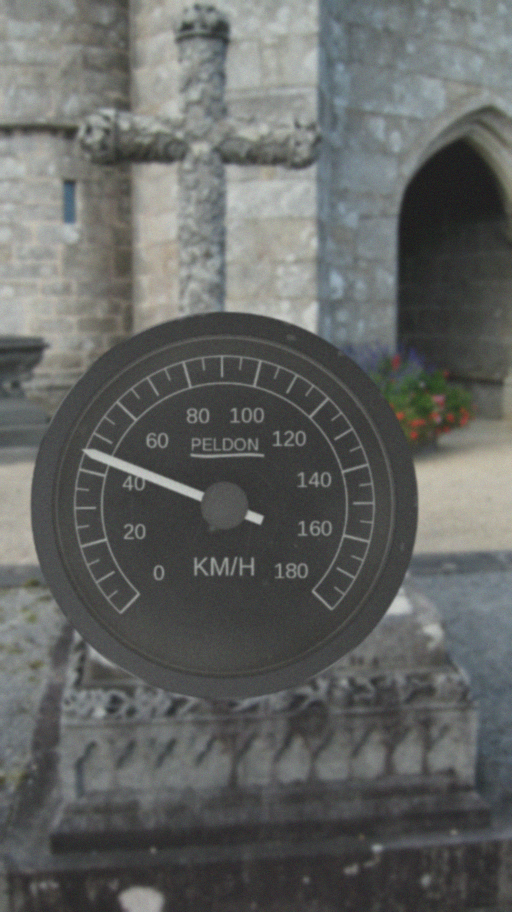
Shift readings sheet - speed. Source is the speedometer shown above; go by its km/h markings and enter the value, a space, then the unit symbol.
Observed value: 45 km/h
